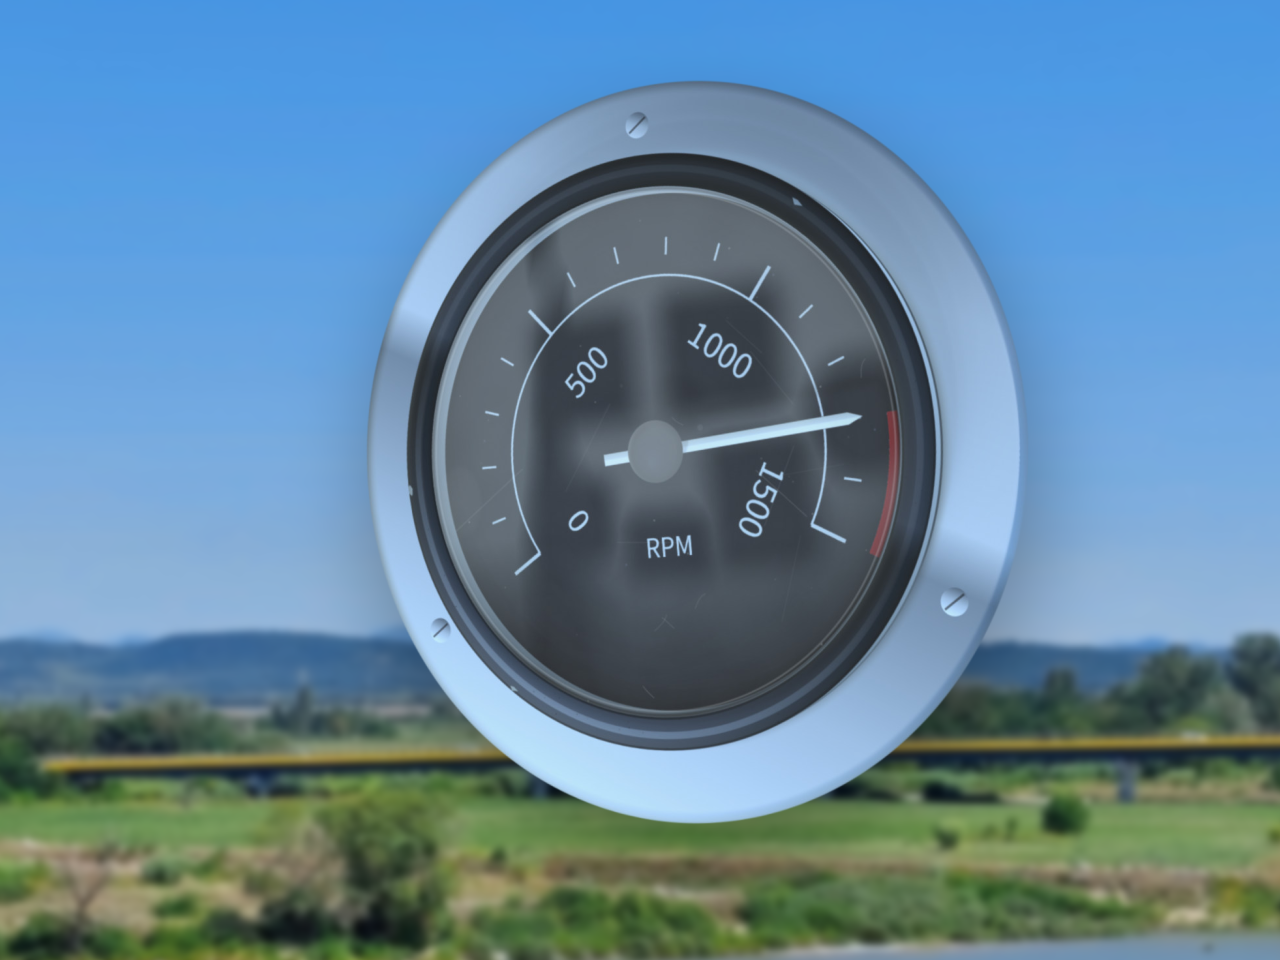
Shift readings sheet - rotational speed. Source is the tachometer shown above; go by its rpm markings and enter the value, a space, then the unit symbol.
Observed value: 1300 rpm
